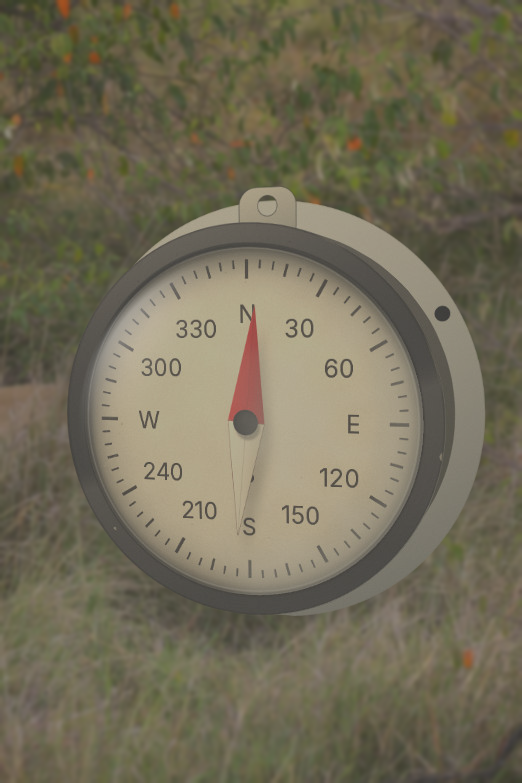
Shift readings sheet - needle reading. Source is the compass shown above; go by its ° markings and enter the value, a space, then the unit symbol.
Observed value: 5 °
